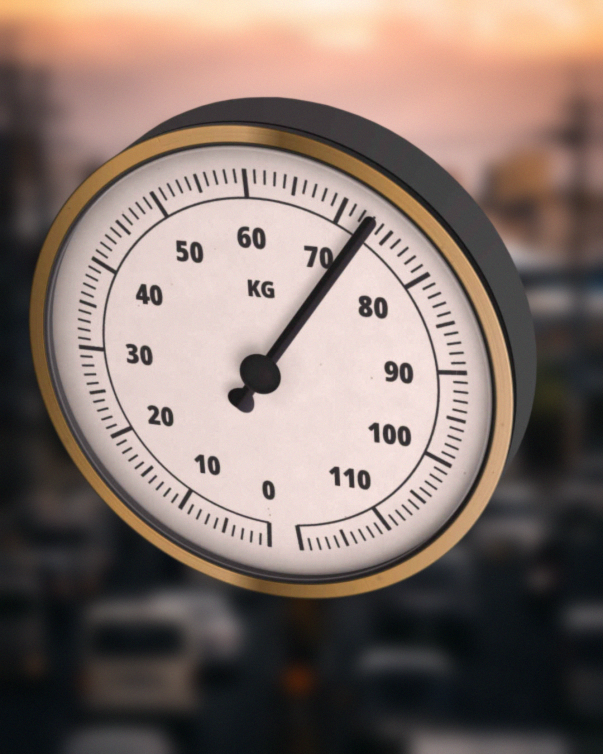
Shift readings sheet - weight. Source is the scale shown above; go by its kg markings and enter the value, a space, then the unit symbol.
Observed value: 73 kg
